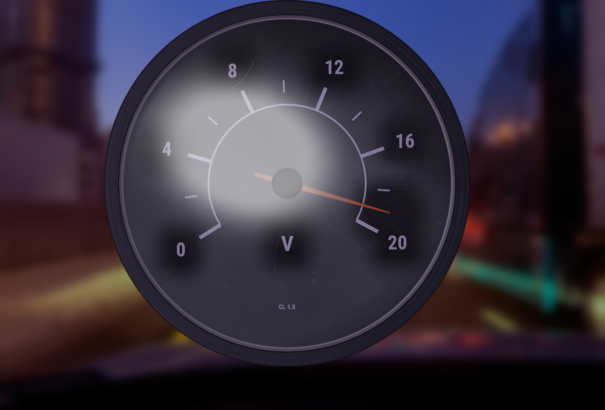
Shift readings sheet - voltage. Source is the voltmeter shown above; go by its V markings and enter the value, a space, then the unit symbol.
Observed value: 19 V
